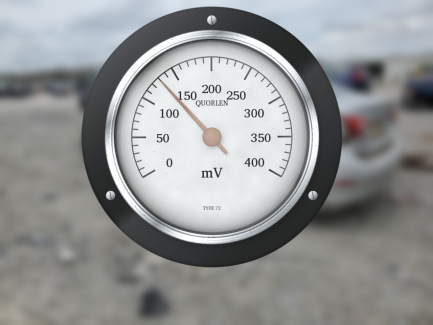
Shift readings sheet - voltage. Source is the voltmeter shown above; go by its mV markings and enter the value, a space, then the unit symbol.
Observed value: 130 mV
